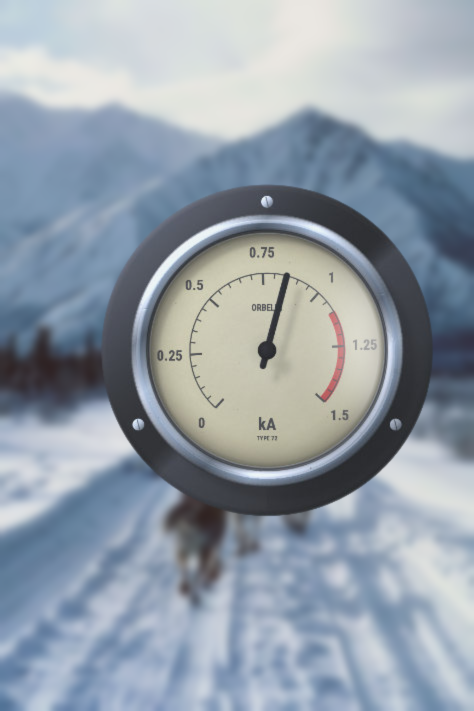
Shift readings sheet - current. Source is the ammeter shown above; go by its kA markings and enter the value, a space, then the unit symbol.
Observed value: 0.85 kA
